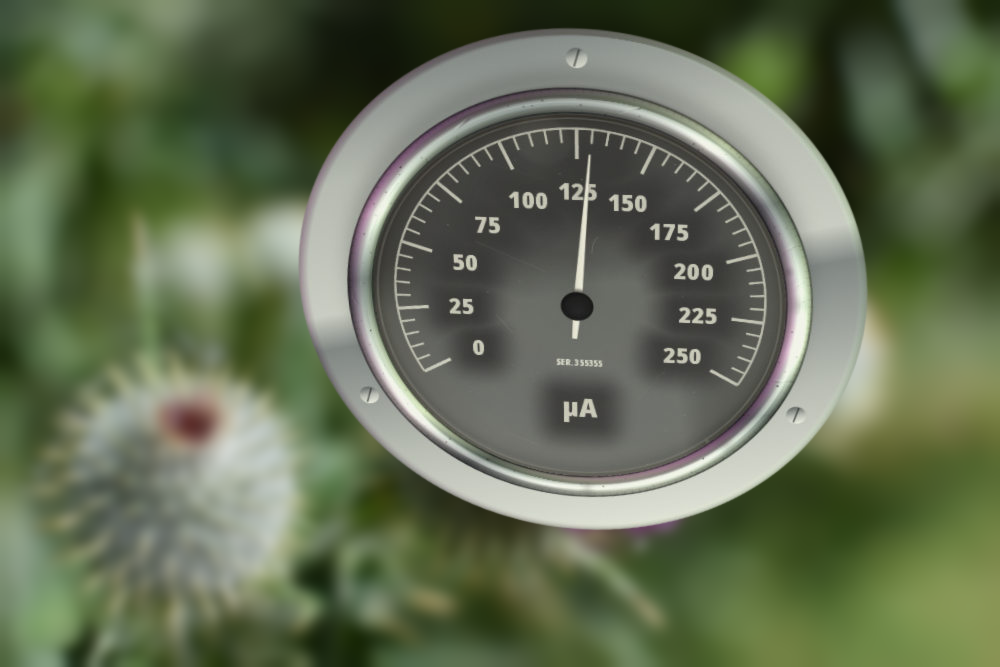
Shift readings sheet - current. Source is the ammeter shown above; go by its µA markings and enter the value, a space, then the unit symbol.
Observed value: 130 µA
